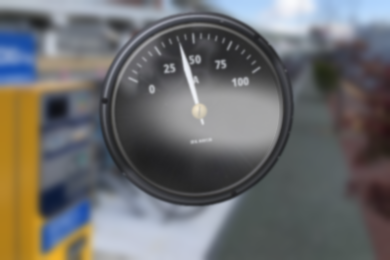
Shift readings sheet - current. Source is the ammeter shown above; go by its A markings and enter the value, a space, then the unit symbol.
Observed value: 40 A
